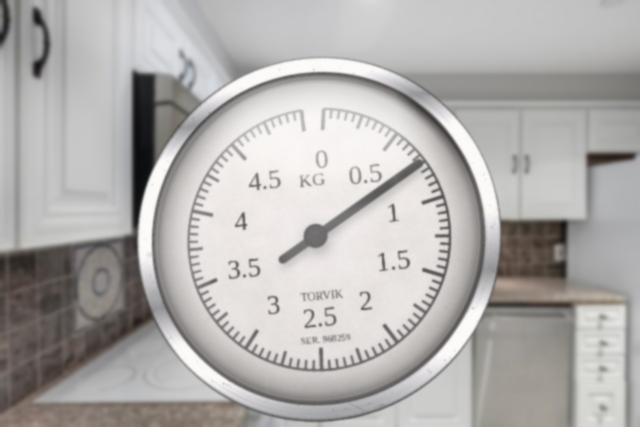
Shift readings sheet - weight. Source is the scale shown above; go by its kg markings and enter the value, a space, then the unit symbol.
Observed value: 0.75 kg
